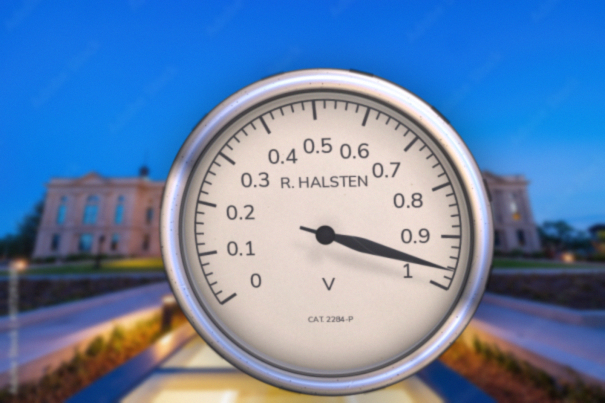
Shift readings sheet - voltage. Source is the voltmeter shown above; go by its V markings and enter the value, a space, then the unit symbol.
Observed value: 0.96 V
